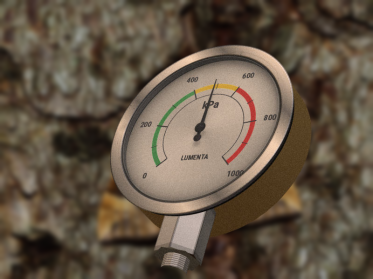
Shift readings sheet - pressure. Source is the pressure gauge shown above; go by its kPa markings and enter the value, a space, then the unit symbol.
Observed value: 500 kPa
